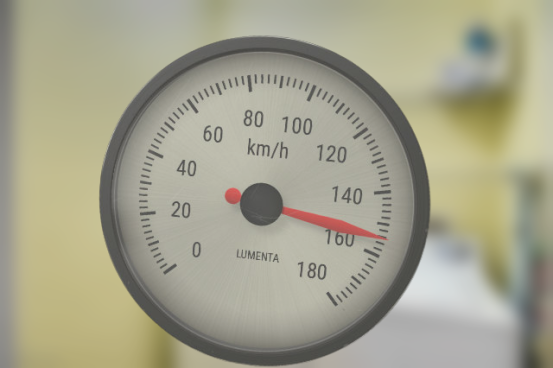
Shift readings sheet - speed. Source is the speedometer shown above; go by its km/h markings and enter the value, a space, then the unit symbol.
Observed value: 154 km/h
